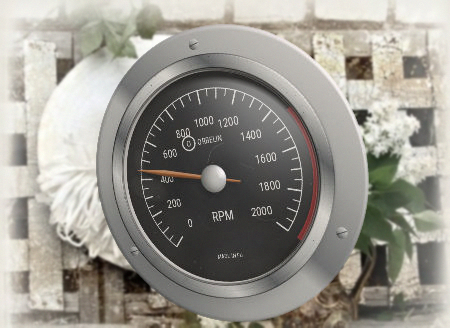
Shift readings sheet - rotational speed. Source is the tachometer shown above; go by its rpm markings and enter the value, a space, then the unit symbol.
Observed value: 450 rpm
